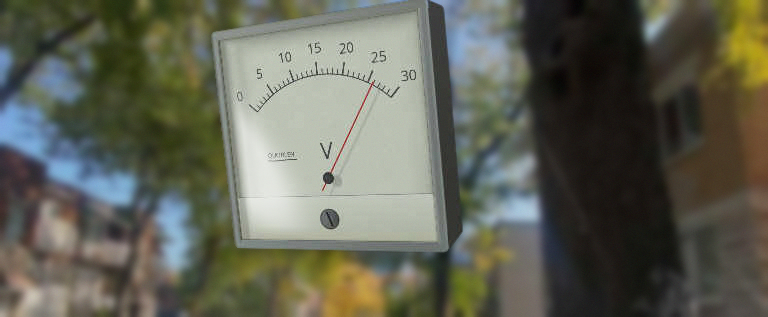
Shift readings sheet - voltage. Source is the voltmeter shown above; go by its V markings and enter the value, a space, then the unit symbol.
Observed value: 26 V
